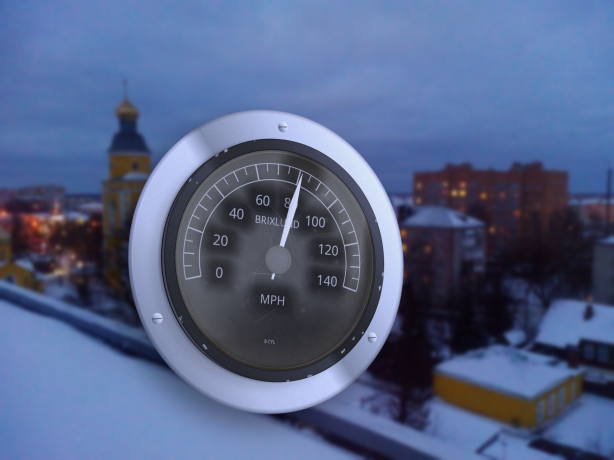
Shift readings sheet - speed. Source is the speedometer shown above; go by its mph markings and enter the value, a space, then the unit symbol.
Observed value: 80 mph
